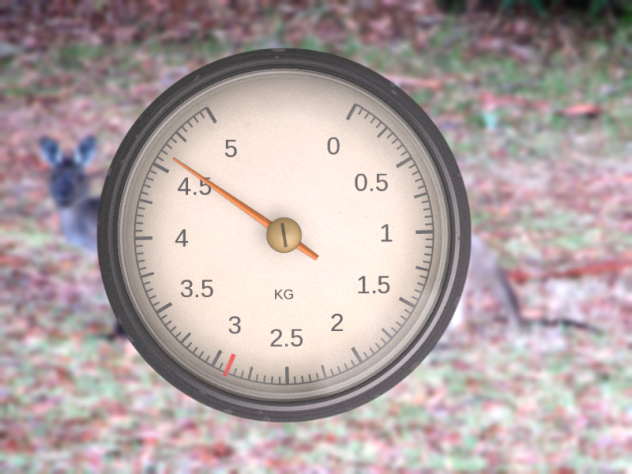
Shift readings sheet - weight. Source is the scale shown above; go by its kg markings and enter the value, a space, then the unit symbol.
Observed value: 4.6 kg
